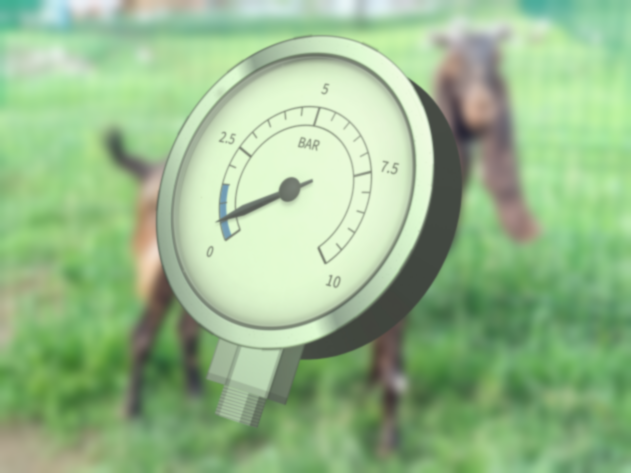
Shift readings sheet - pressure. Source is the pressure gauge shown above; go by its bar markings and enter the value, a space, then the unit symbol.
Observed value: 0.5 bar
